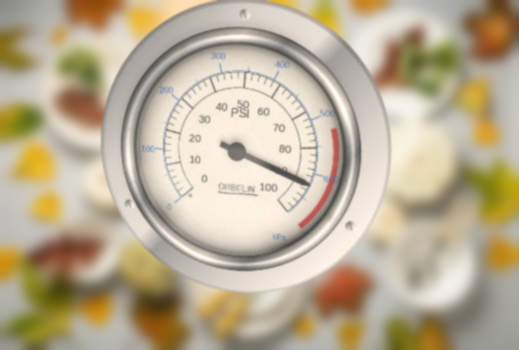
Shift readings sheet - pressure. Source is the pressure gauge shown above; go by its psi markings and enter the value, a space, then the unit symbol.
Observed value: 90 psi
